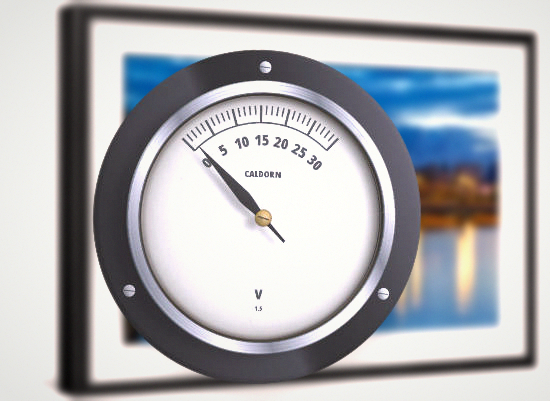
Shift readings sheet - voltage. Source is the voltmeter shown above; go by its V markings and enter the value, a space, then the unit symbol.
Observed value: 1 V
